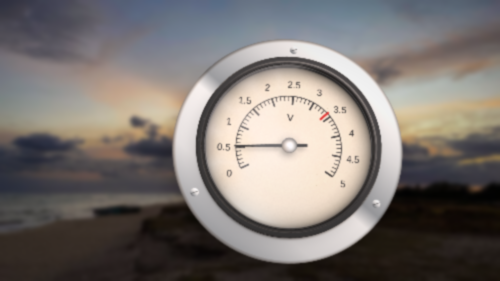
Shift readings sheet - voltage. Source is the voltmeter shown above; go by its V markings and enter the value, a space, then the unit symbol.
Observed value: 0.5 V
